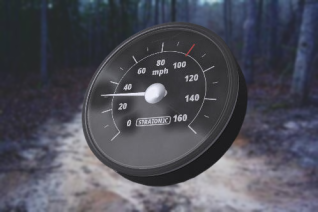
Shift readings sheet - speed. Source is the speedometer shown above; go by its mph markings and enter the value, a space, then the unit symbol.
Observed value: 30 mph
